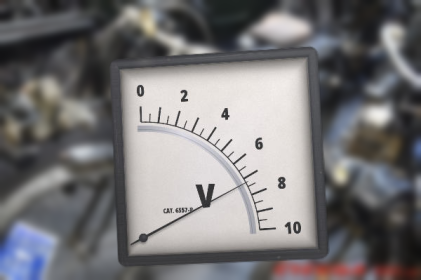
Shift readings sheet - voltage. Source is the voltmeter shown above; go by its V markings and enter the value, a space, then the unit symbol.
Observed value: 7.25 V
